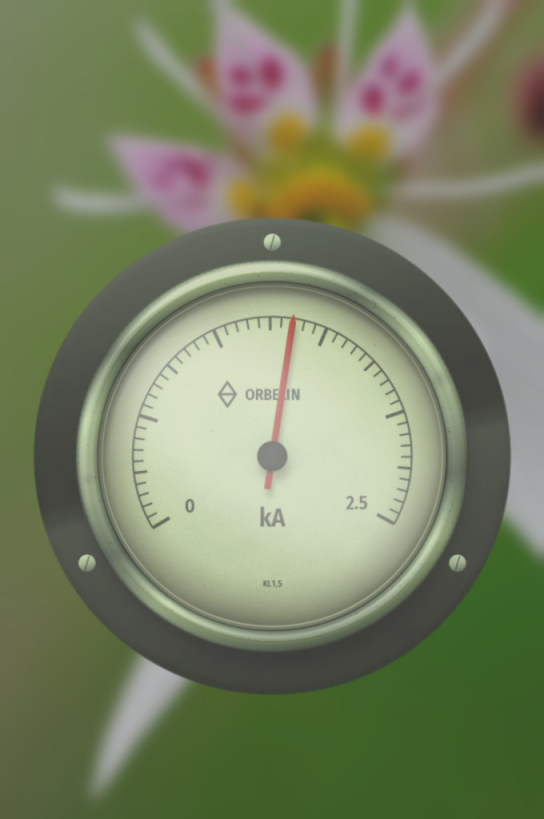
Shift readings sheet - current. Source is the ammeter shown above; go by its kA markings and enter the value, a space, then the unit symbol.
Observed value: 1.35 kA
